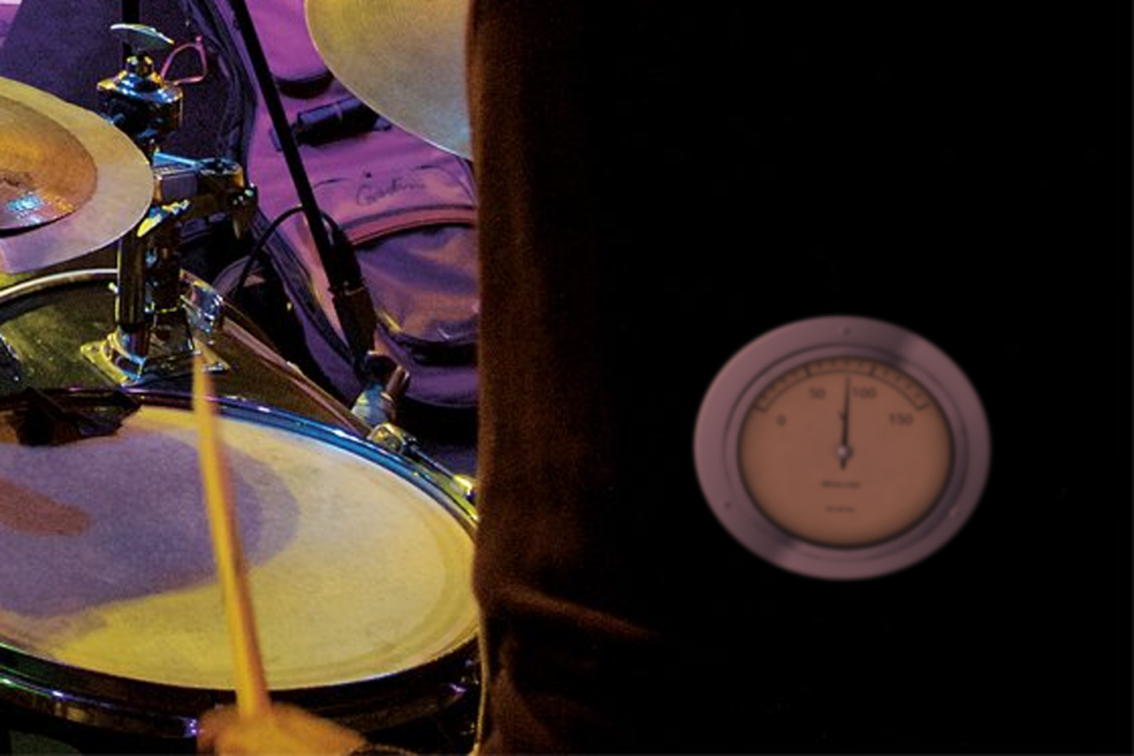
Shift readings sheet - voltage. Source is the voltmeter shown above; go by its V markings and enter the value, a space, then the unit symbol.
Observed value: 80 V
